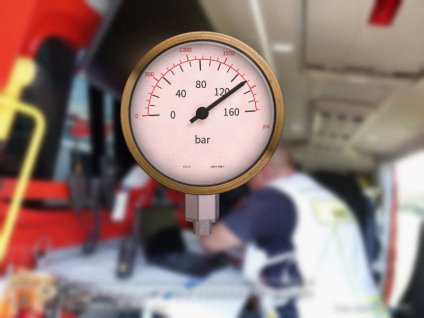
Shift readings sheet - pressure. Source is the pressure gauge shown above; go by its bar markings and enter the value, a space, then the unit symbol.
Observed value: 130 bar
